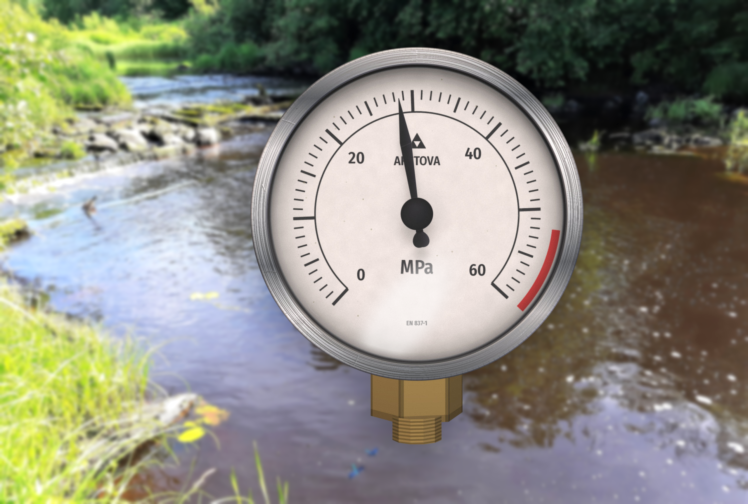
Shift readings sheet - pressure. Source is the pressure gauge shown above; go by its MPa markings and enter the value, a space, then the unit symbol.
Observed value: 28.5 MPa
